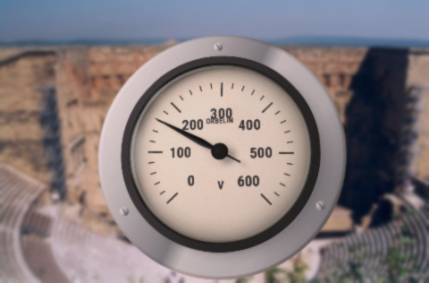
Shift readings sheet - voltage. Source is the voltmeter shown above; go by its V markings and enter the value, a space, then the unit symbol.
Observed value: 160 V
